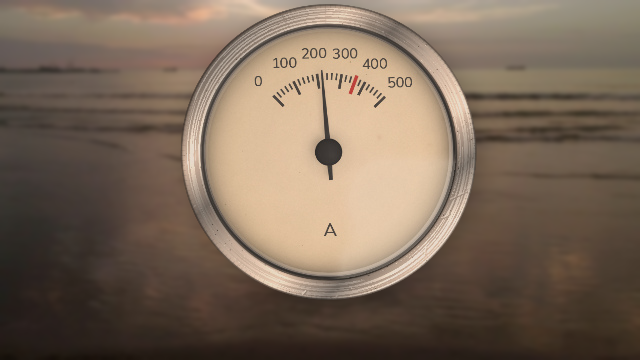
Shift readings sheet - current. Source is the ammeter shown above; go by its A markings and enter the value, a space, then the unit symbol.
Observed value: 220 A
